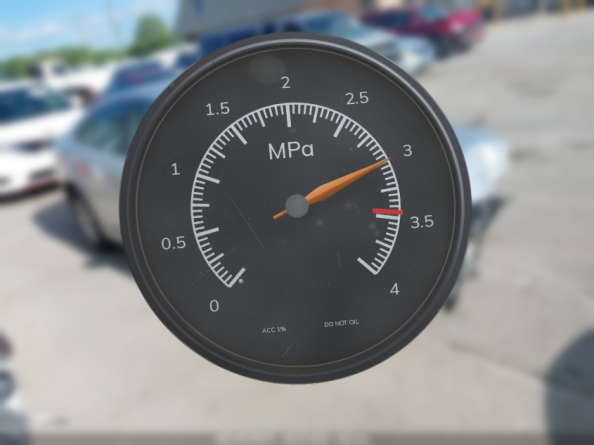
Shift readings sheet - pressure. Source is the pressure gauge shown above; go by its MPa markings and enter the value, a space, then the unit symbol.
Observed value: 3 MPa
